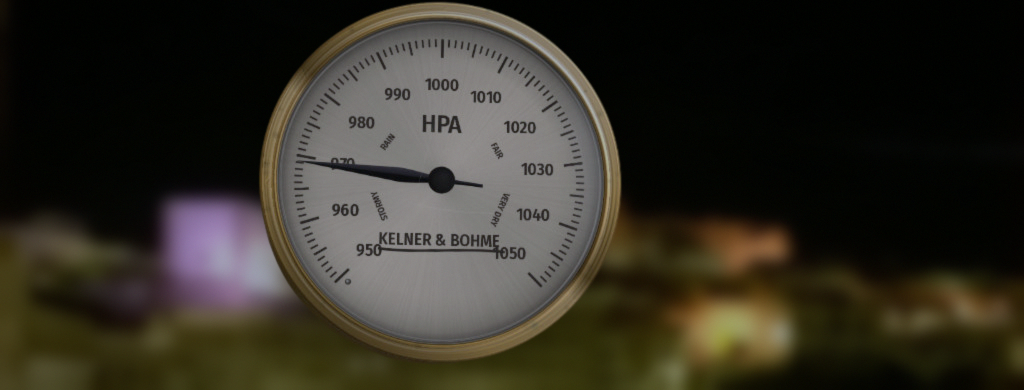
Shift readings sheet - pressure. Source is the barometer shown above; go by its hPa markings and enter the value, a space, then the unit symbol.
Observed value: 969 hPa
